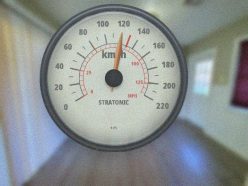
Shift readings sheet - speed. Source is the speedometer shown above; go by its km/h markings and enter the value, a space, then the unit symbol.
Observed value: 120 km/h
